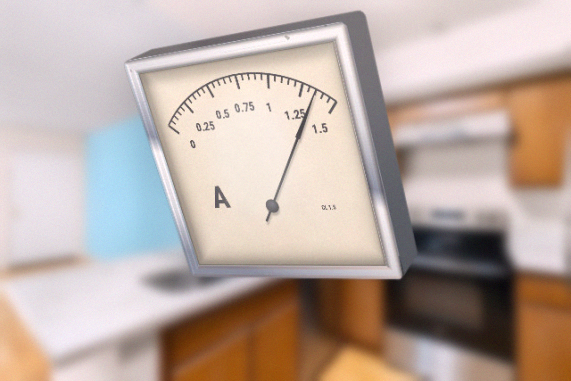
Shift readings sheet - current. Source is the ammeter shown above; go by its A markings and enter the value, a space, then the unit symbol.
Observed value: 1.35 A
